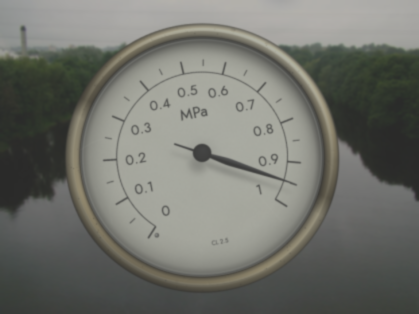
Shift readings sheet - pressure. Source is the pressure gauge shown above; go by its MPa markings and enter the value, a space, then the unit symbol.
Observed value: 0.95 MPa
